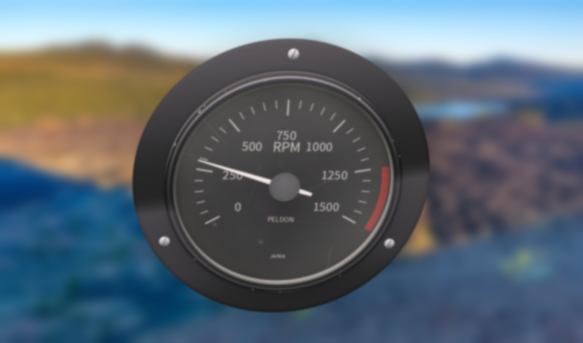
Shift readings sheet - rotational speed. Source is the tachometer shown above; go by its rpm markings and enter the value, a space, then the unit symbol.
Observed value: 300 rpm
